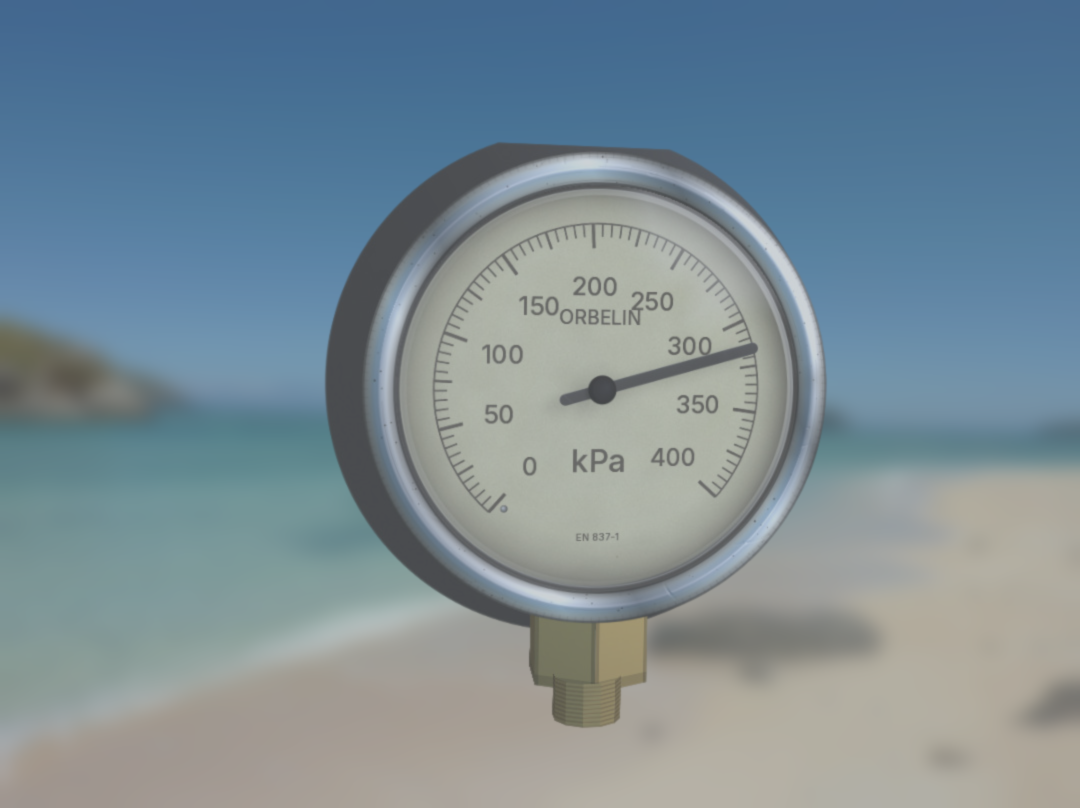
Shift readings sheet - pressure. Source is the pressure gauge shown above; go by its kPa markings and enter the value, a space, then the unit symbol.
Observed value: 315 kPa
